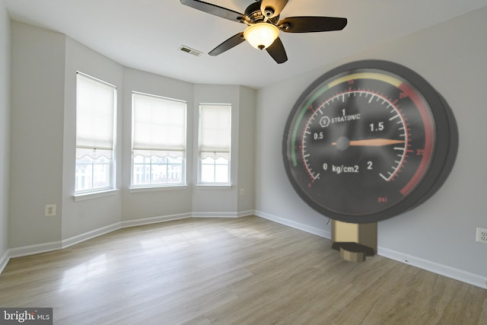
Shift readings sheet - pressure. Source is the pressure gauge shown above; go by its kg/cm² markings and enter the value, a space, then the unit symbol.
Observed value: 1.7 kg/cm²
